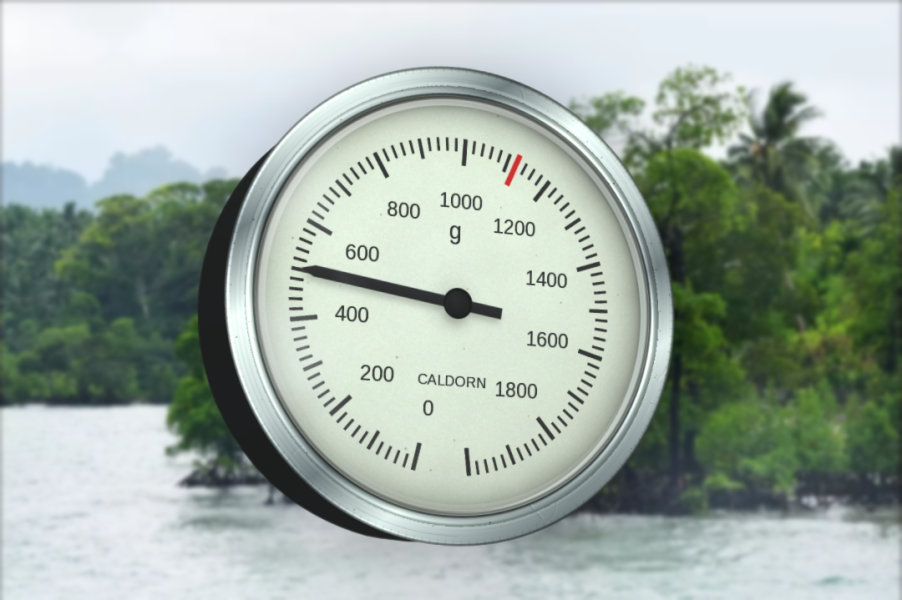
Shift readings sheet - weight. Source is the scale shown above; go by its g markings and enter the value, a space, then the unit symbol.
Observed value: 500 g
